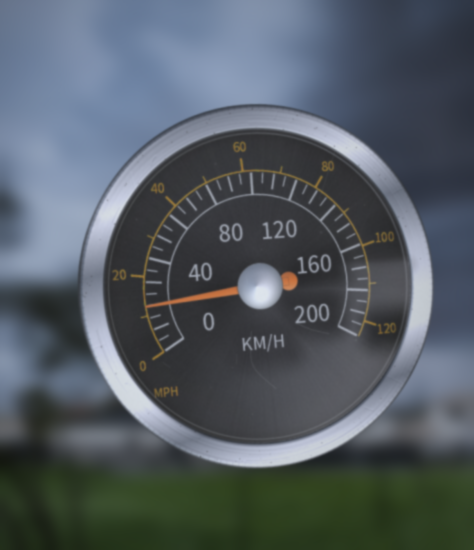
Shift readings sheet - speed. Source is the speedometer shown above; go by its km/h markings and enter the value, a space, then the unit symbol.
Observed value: 20 km/h
